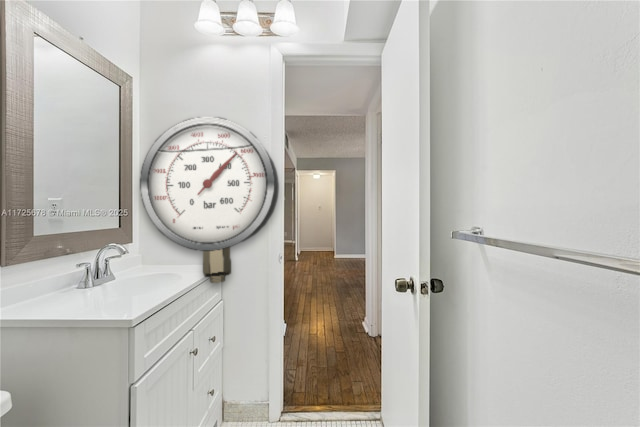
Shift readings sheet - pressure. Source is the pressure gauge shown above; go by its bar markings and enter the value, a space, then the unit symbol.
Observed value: 400 bar
